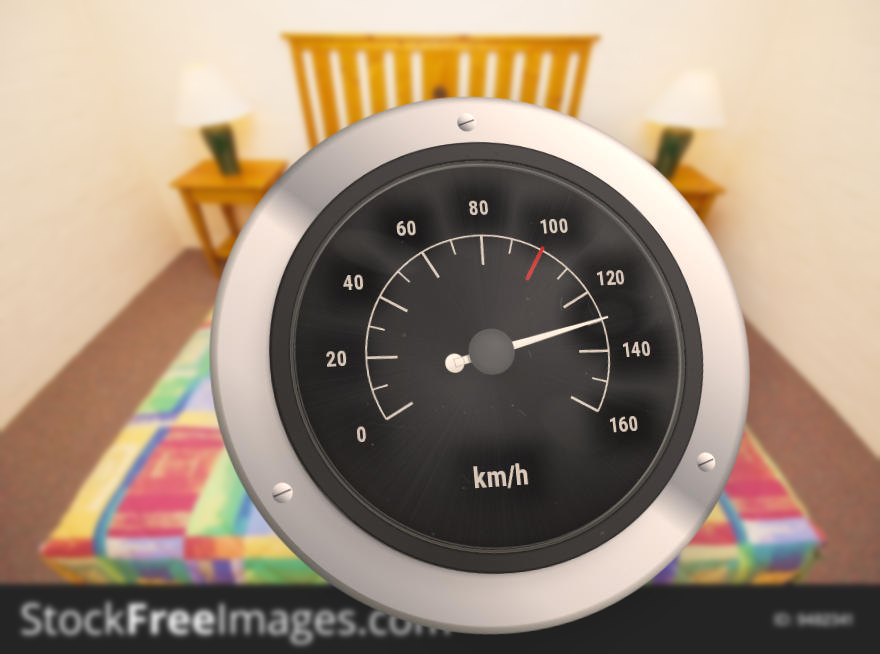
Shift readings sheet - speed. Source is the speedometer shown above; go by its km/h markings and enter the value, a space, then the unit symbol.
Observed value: 130 km/h
